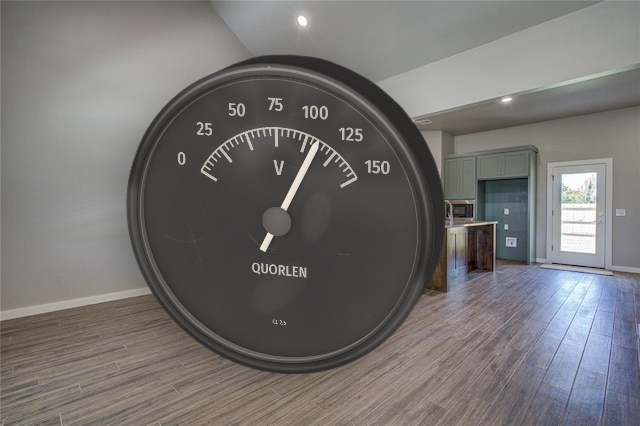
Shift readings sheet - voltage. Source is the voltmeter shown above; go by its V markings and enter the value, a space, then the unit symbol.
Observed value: 110 V
